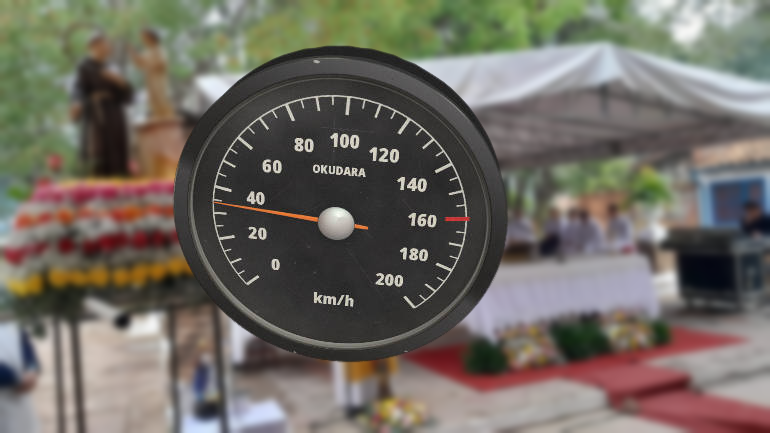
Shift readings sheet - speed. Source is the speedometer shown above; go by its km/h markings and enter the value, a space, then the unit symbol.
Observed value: 35 km/h
